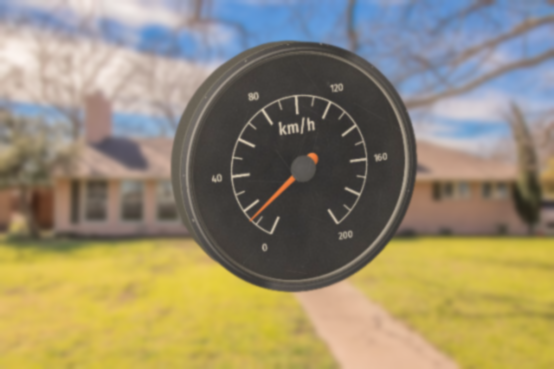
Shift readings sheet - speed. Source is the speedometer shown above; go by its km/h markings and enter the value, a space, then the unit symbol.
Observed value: 15 km/h
